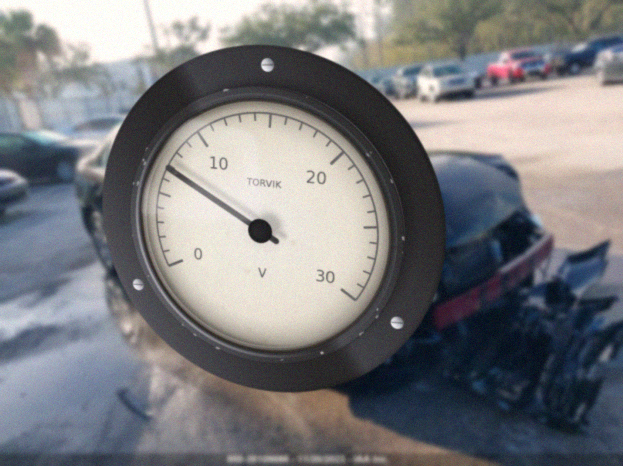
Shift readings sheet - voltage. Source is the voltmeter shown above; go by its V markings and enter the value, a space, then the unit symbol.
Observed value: 7 V
